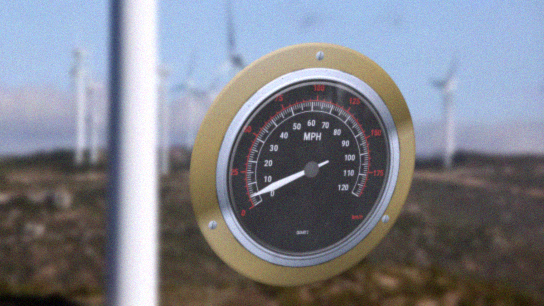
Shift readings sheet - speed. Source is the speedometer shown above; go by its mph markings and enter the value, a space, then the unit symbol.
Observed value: 5 mph
